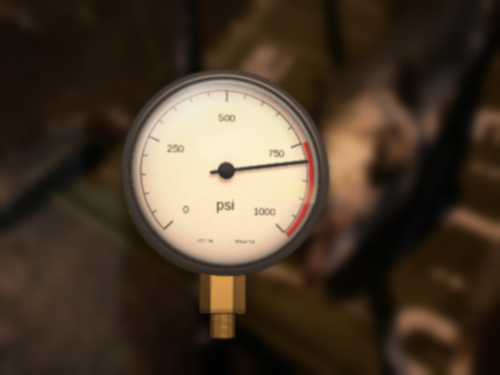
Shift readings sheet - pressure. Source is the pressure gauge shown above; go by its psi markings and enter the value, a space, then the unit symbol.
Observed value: 800 psi
